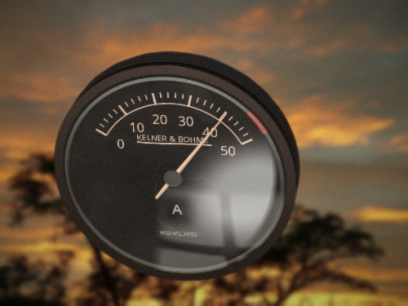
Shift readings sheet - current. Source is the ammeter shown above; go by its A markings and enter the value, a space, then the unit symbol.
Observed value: 40 A
